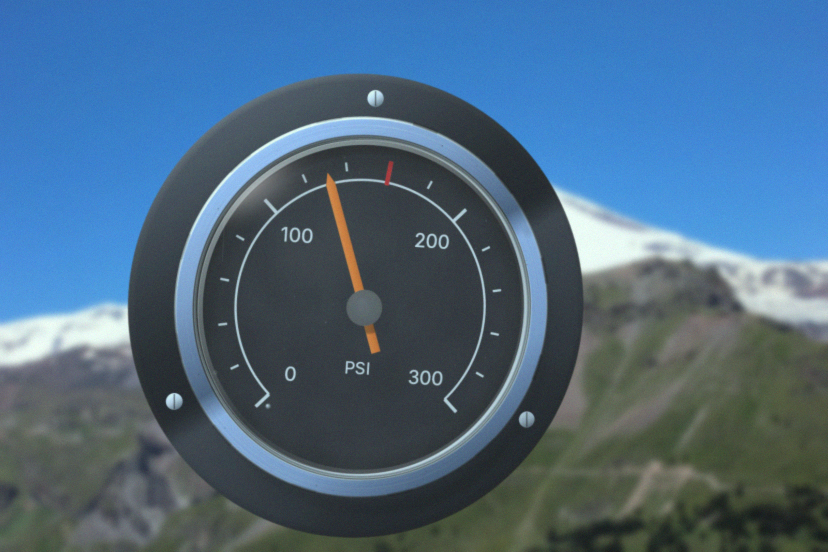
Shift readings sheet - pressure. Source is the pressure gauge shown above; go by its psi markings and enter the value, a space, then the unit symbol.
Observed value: 130 psi
